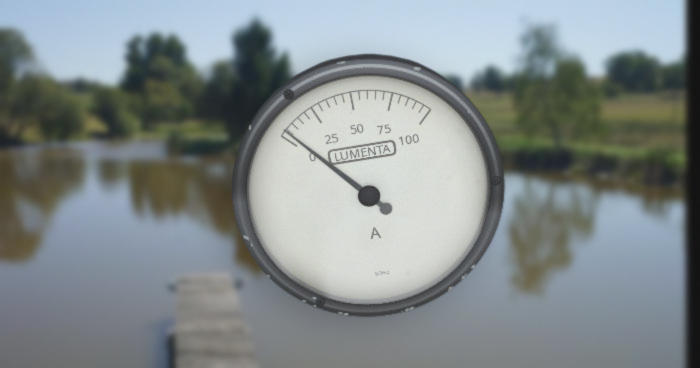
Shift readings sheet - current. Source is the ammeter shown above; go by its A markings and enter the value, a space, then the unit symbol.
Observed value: 5 A
